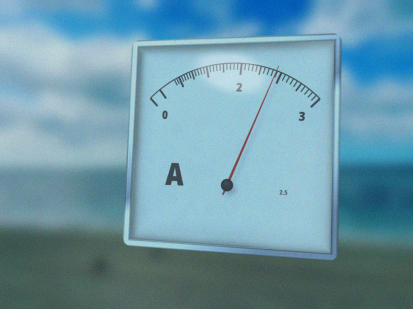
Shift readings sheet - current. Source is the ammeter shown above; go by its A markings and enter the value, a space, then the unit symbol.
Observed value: 2.45 A
